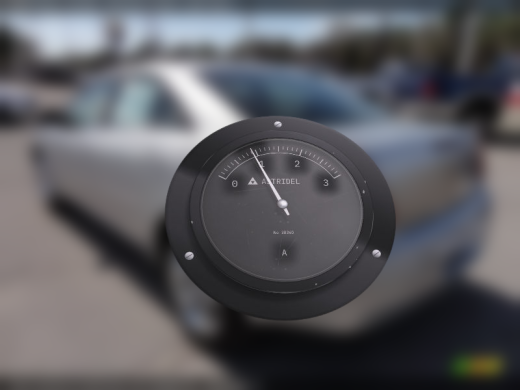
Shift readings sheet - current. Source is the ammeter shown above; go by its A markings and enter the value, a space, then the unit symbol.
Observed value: 0.9 A
